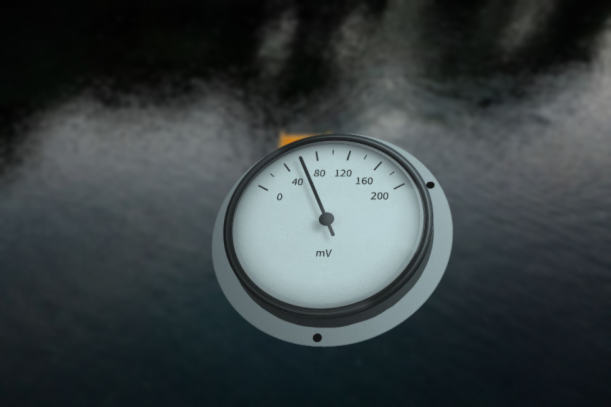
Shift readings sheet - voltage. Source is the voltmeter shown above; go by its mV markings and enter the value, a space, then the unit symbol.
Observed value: 60 mV
